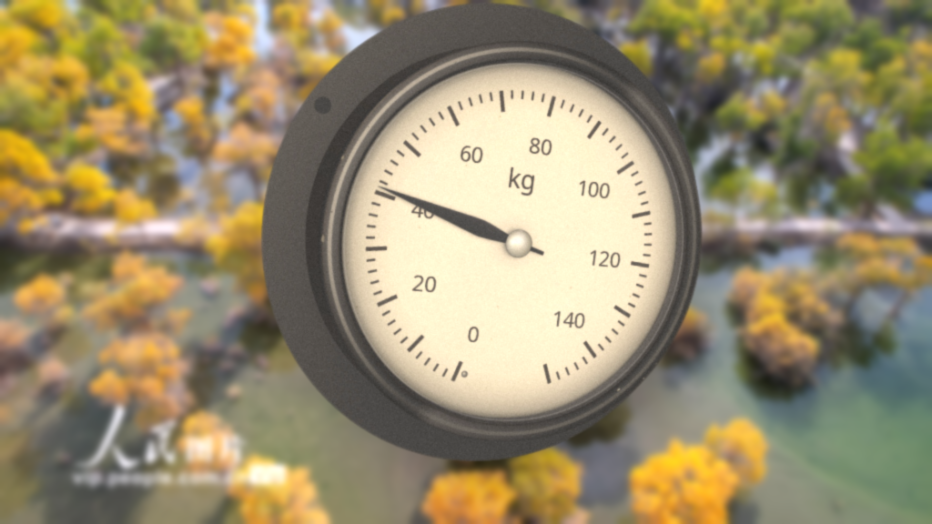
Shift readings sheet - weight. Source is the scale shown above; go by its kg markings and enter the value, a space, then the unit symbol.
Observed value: 41 kg
